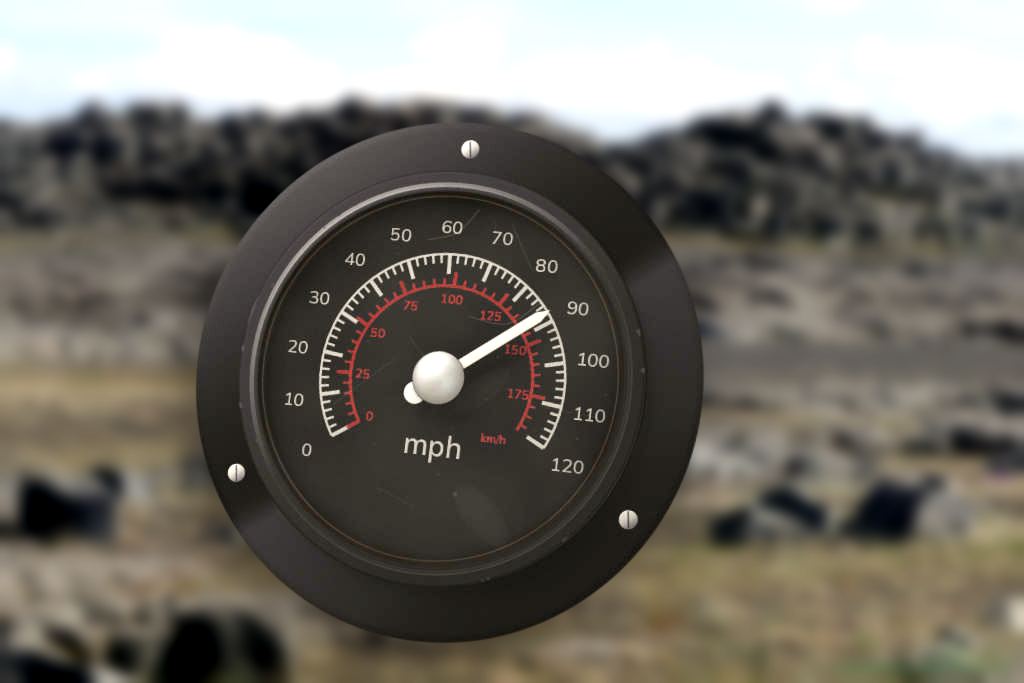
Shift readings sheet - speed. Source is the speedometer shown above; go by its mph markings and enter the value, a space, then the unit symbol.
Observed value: 88 mph
